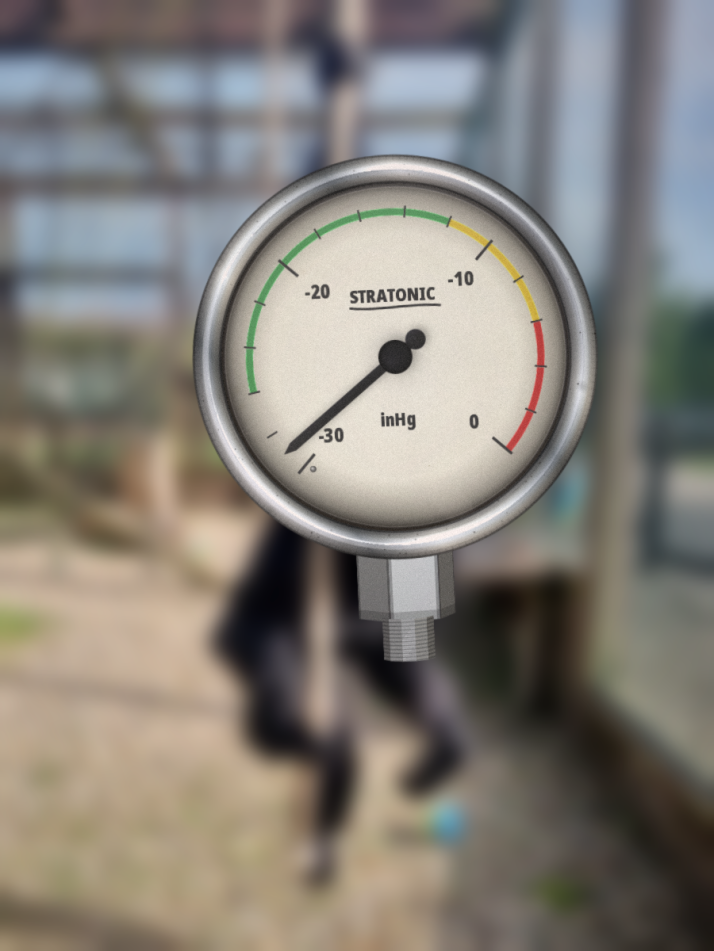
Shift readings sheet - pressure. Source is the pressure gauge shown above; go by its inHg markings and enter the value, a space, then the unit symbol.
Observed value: -29 inHg
